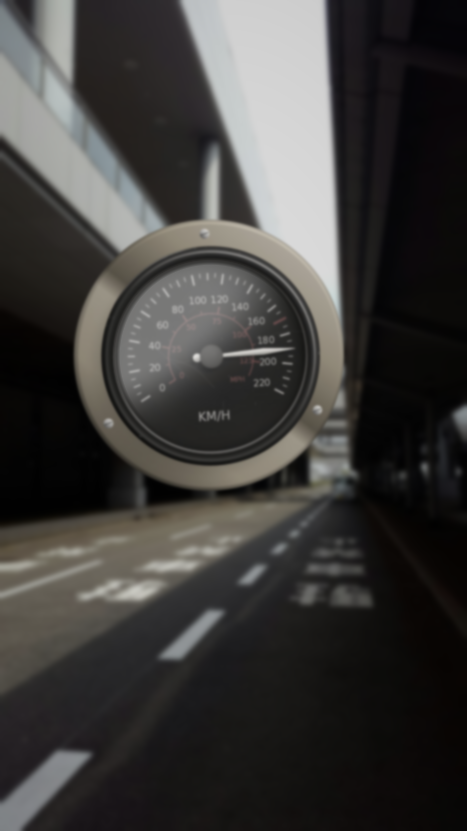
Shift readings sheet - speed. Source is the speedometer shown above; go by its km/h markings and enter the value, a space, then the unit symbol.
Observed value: 190 km/h
